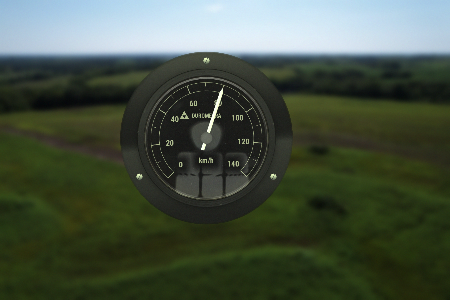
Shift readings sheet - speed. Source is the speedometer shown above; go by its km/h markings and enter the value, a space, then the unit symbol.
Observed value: 80 km/h
